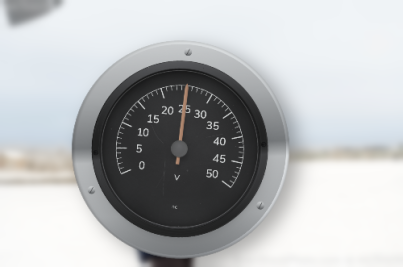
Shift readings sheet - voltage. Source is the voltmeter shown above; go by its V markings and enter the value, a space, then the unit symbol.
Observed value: 25 V
